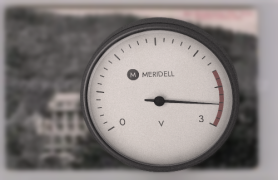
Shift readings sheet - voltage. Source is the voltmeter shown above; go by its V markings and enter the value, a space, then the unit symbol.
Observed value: 2.7 V
